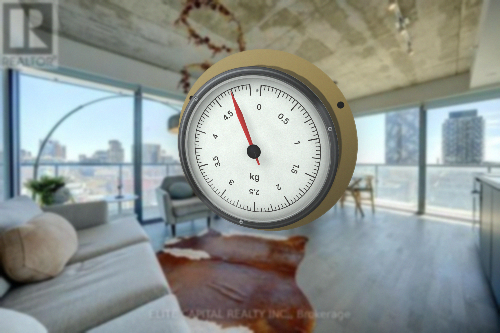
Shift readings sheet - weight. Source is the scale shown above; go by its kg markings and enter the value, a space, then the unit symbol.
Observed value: 4.75 kg
